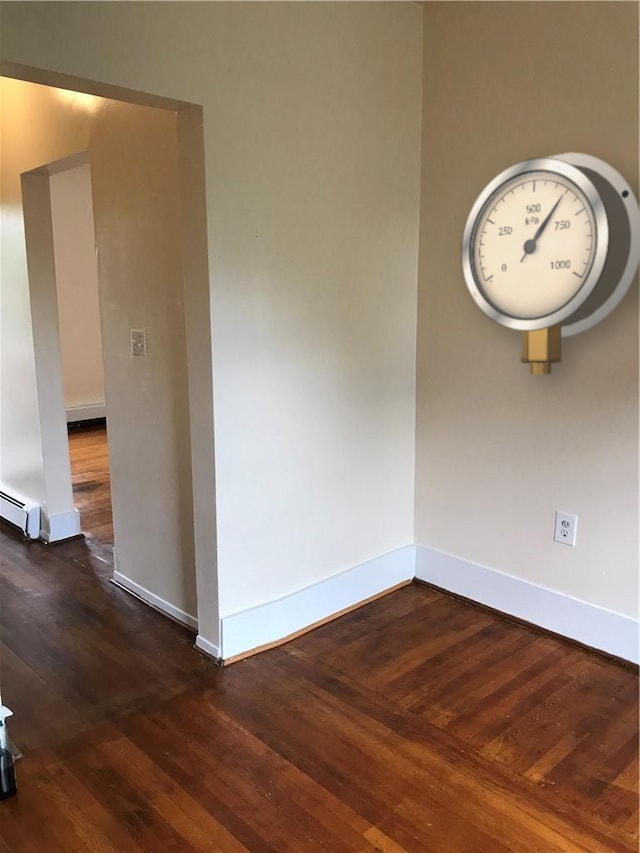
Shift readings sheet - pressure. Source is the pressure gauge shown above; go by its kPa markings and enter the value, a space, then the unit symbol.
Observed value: 650 kPa
